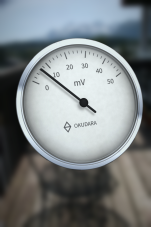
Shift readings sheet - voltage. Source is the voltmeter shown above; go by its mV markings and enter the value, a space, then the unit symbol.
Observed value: 6 mV
